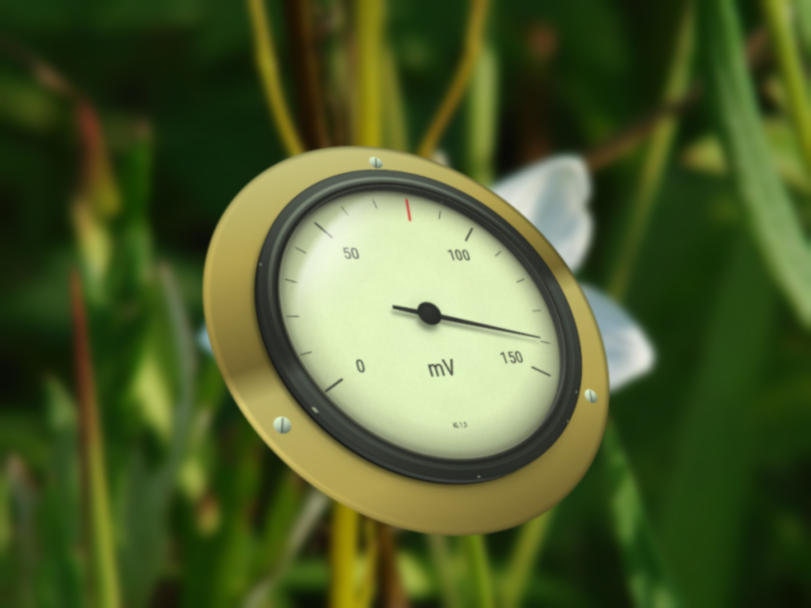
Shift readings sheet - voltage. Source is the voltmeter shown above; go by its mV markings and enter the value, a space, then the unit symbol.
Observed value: 140 mV
